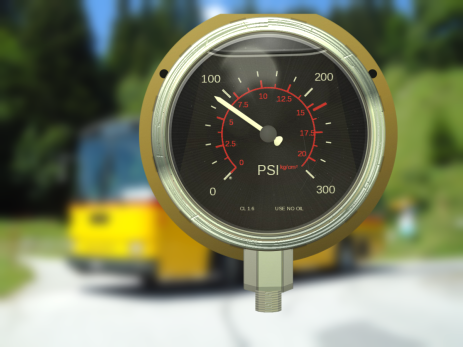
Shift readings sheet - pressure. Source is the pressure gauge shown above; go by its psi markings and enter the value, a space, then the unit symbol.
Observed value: 90 psi
